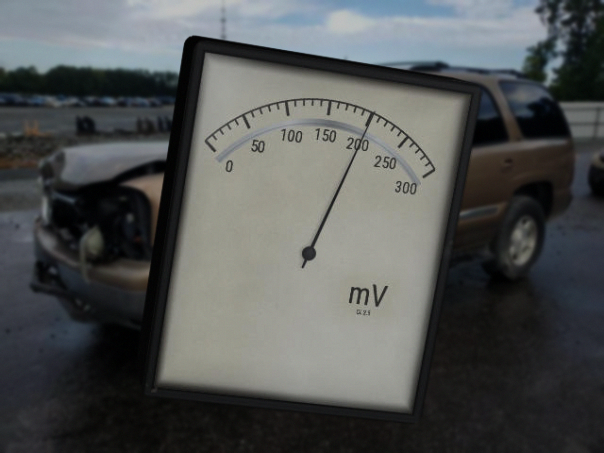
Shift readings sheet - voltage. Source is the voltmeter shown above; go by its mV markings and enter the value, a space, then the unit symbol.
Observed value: 200 mV
